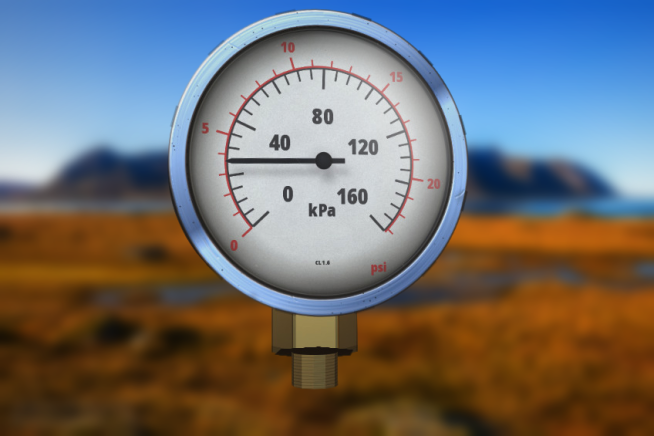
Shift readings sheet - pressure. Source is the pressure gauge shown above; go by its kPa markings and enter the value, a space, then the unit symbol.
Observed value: 25 kPa
